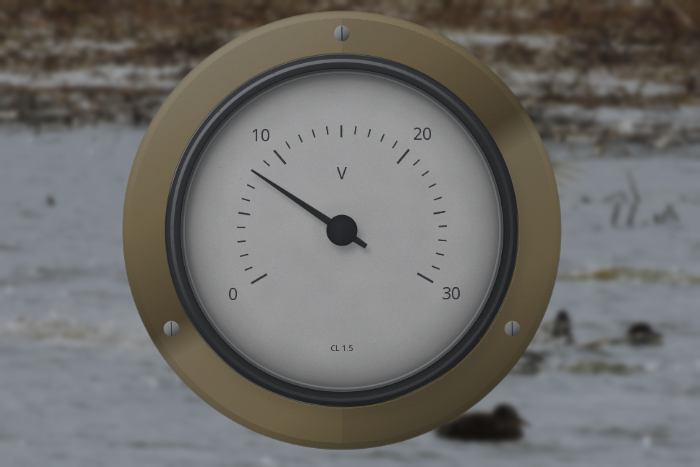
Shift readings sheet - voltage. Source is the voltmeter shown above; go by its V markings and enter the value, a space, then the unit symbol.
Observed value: 8 V
